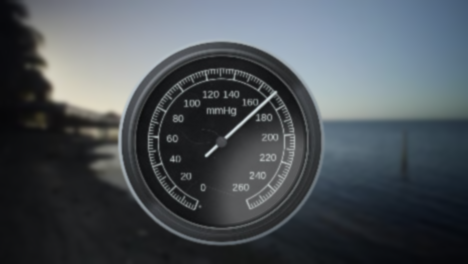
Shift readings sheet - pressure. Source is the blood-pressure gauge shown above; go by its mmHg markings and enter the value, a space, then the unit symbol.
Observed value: 170 mmHg
